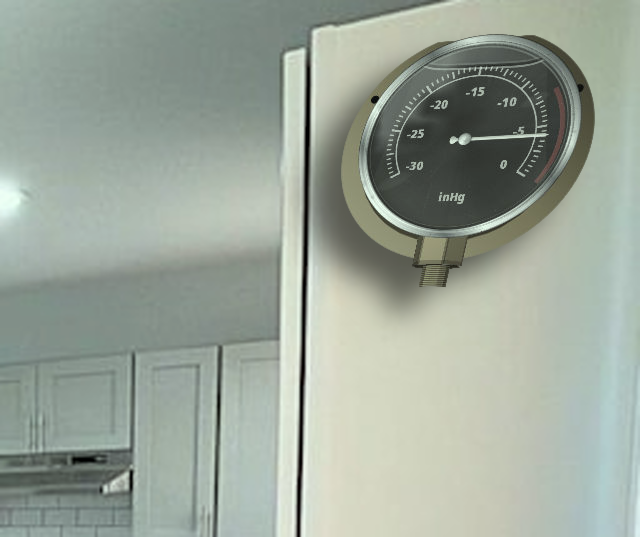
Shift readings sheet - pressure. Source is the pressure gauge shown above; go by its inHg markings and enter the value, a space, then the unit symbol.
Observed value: -4 inHg
